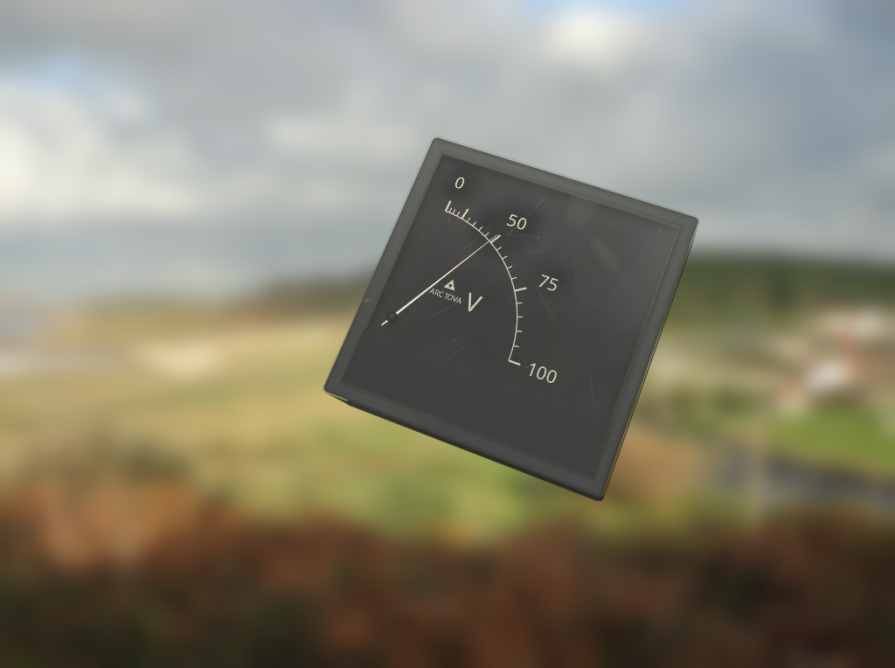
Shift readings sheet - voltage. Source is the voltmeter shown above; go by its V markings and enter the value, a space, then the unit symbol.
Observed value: 50 V
